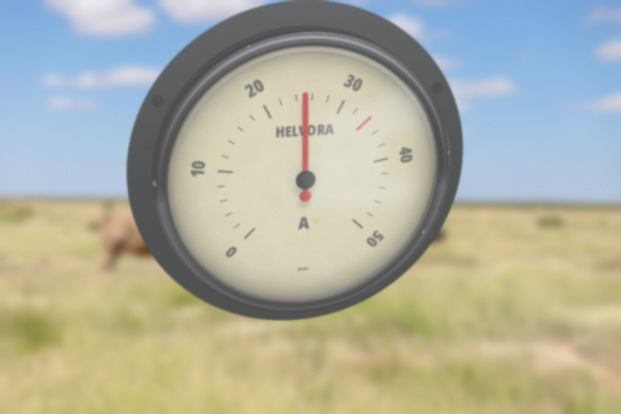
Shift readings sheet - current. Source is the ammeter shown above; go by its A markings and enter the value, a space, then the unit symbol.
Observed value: 25 A
